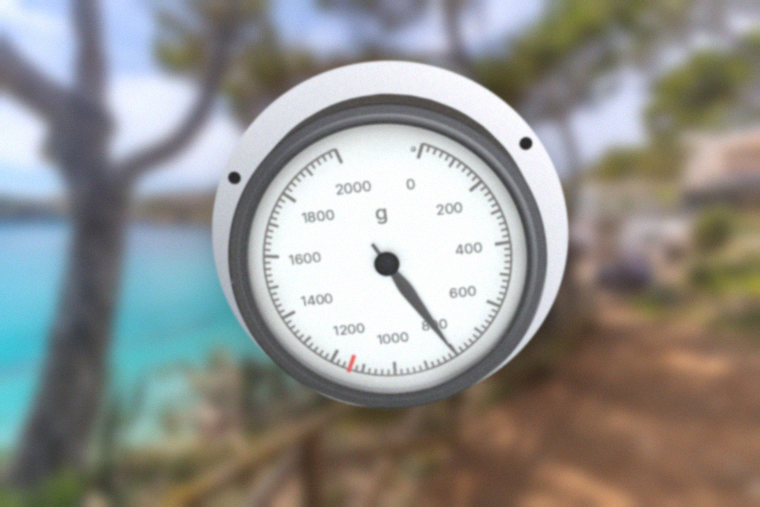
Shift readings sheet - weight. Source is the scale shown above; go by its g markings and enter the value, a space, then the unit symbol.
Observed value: 800 g
